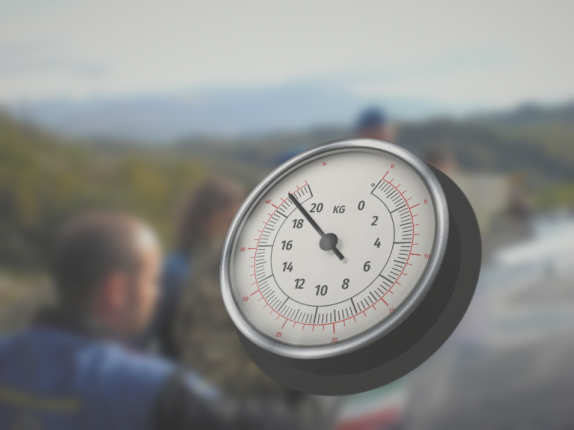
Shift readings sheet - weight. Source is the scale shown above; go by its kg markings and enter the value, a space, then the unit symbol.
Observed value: 19 kg
